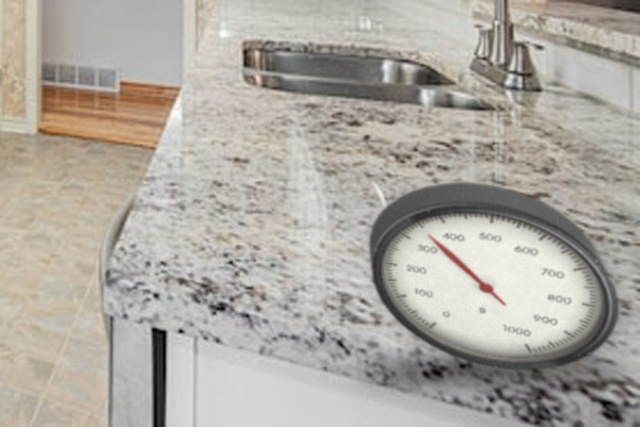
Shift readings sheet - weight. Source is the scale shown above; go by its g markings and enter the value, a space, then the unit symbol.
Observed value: 350 g
